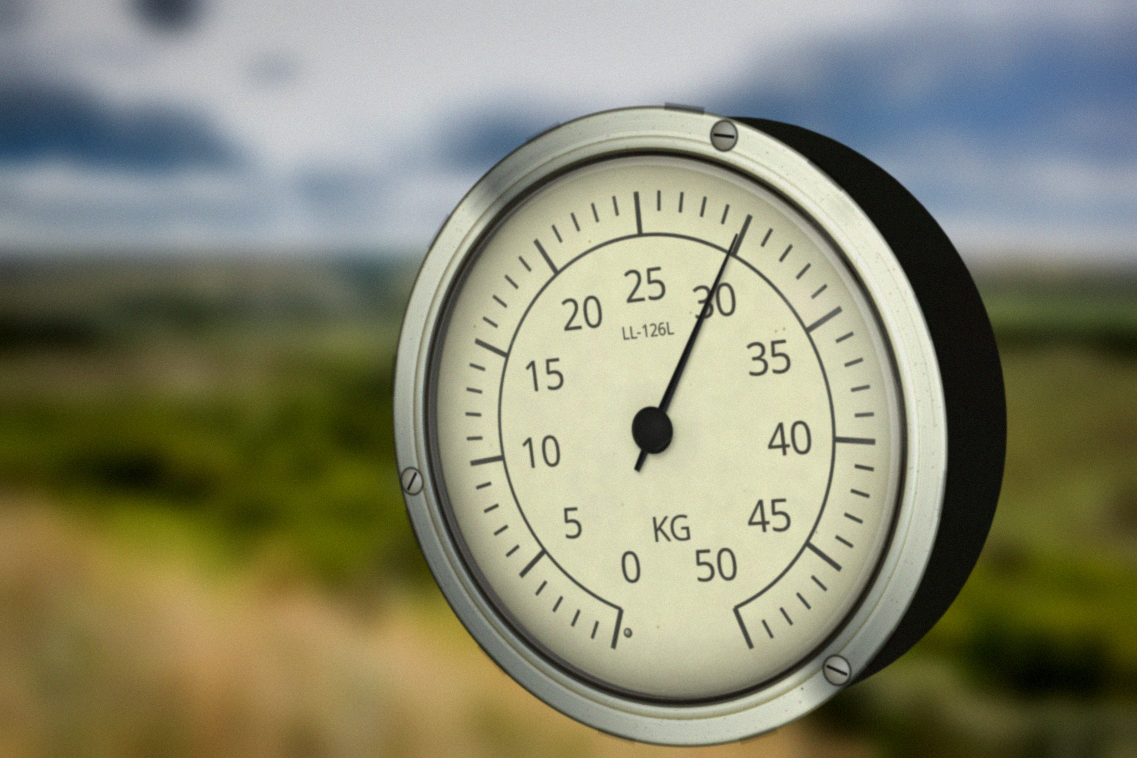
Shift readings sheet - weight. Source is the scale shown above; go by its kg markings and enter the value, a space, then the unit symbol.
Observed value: 30 kg
